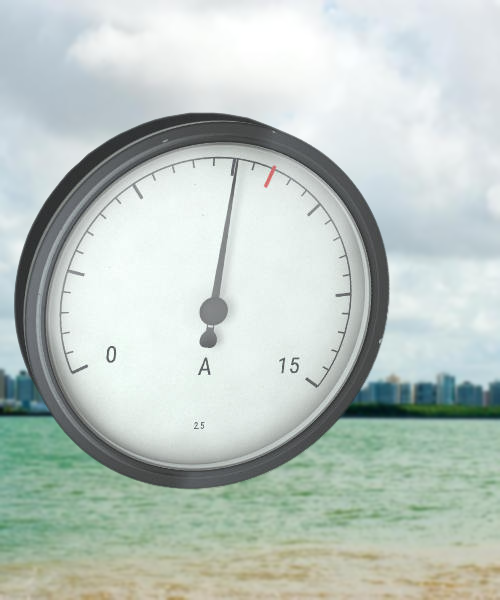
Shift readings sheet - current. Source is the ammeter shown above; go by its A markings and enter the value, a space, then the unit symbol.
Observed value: 7.5 A
